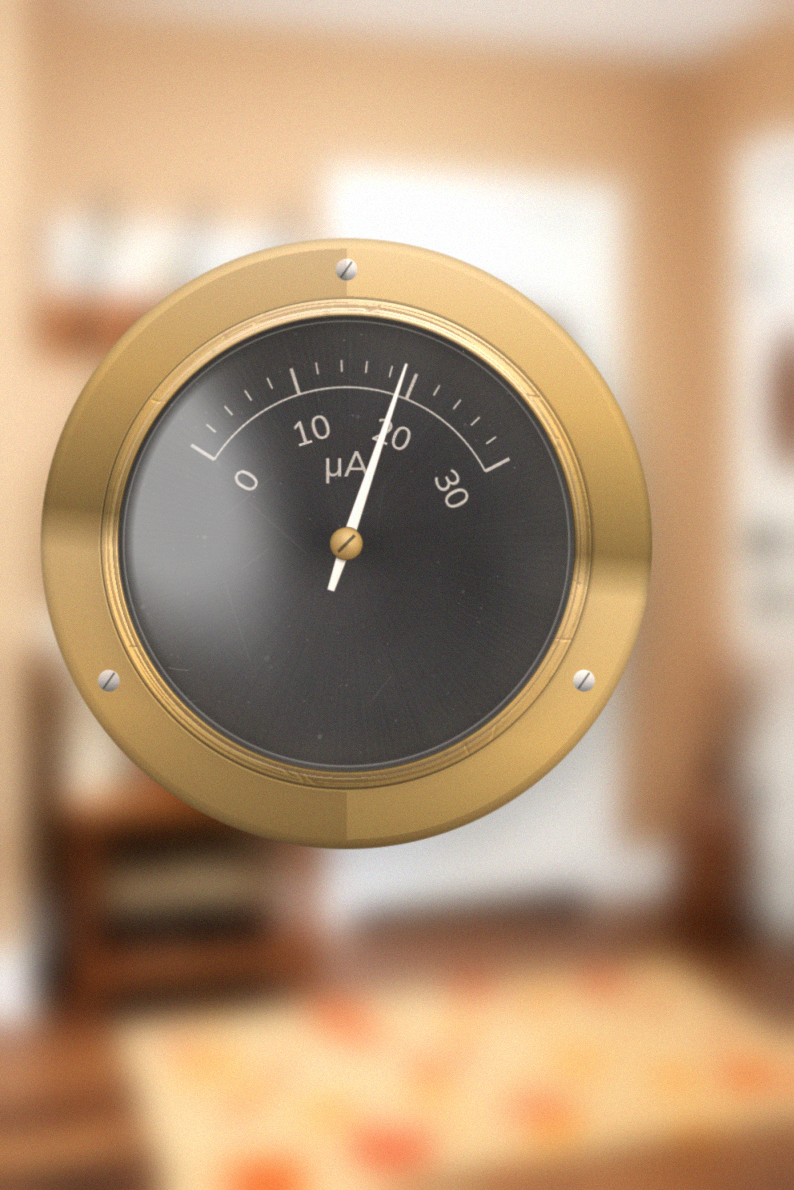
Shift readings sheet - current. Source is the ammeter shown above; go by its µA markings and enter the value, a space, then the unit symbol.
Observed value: 19 µA
